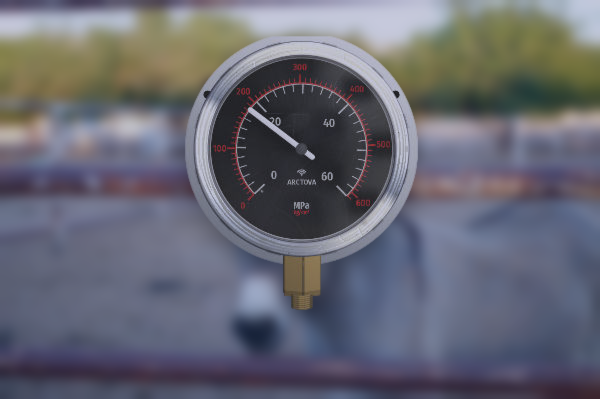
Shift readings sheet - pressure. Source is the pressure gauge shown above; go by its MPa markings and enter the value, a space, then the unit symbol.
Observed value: 18 MPa
